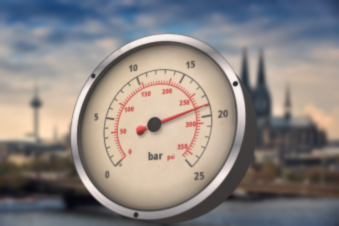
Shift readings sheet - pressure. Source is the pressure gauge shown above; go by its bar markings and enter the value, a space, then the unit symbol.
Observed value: 19 bar
